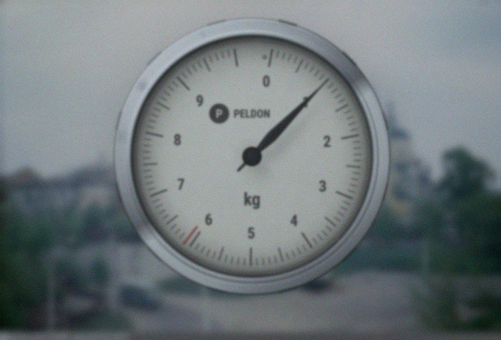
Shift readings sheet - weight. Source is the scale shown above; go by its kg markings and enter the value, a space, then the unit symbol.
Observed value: 1 kg
